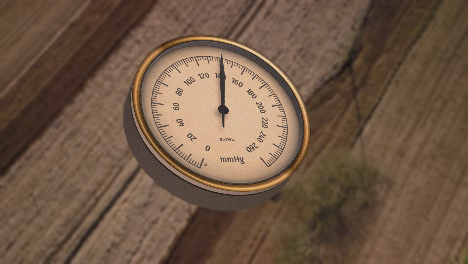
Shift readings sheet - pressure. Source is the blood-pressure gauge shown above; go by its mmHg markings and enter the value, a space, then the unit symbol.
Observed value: 140 mmHg
